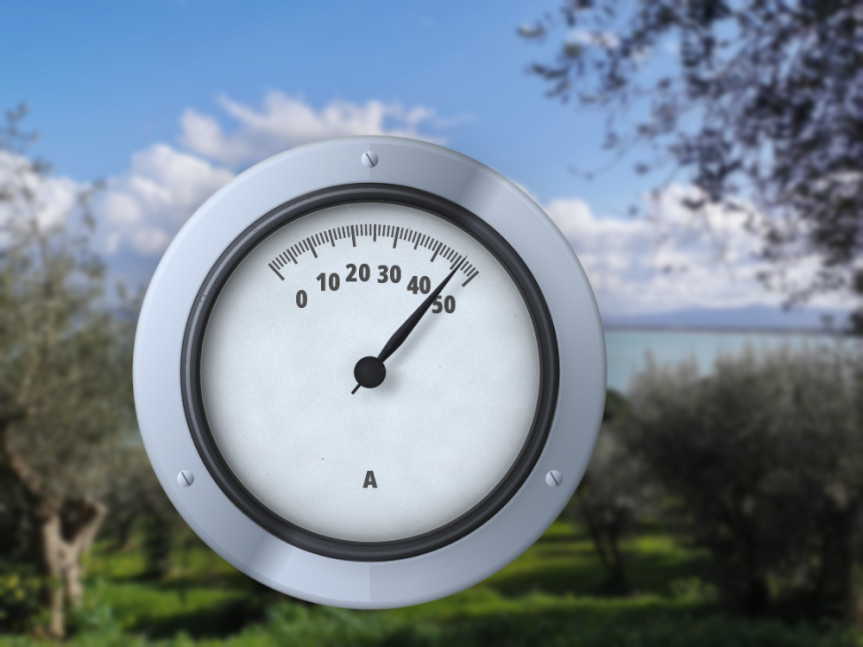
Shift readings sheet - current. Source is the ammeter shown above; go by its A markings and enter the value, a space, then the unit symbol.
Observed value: 46 A
